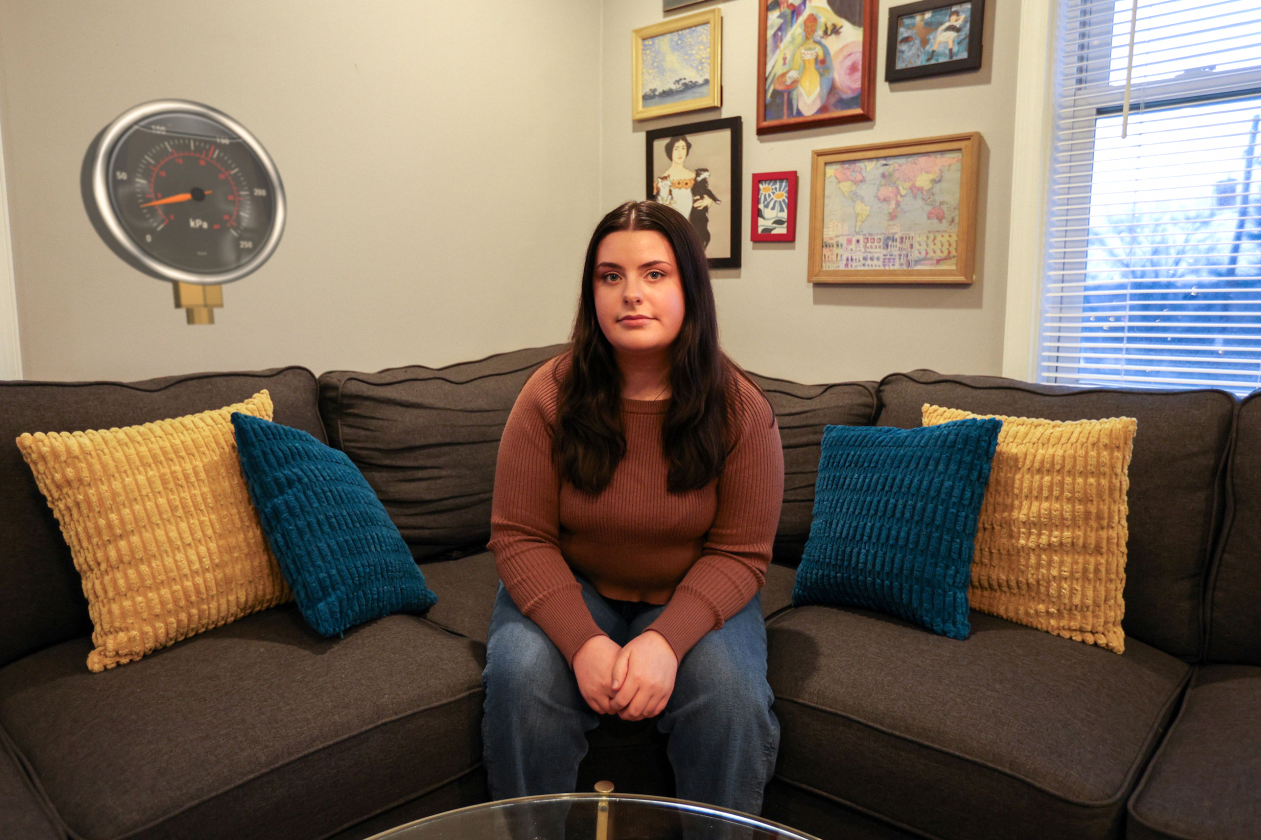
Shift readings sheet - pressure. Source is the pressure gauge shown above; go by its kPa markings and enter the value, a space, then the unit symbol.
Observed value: 25 kPa
